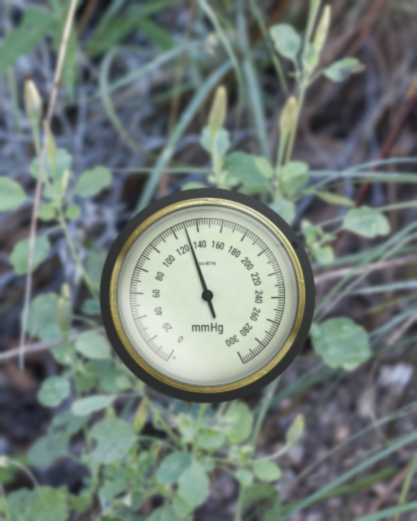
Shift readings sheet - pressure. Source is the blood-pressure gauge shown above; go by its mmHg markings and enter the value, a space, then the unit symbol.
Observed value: 130 mmHg
